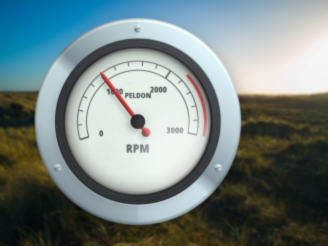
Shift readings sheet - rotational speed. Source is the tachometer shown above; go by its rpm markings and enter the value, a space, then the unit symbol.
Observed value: 1000 rpm
